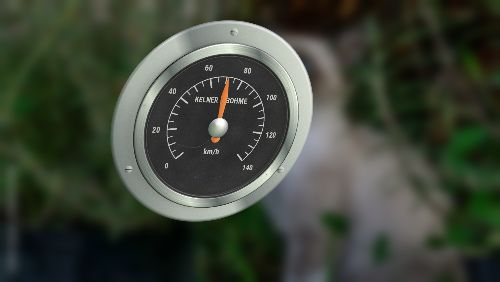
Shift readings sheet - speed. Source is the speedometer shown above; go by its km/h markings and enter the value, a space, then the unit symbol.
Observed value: 70 km/h
